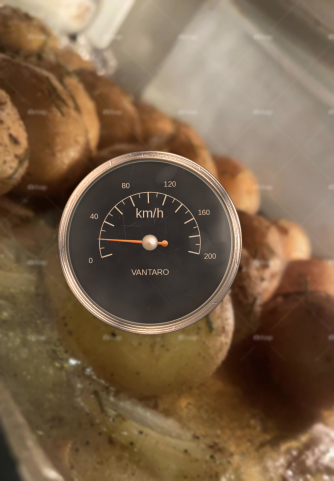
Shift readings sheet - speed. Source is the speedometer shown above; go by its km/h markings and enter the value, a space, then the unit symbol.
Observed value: 20 km/h
